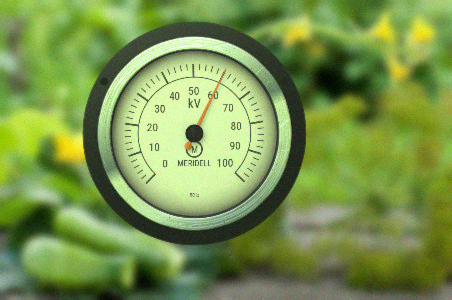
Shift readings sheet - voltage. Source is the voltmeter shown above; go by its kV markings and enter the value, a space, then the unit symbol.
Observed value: 60 kV
